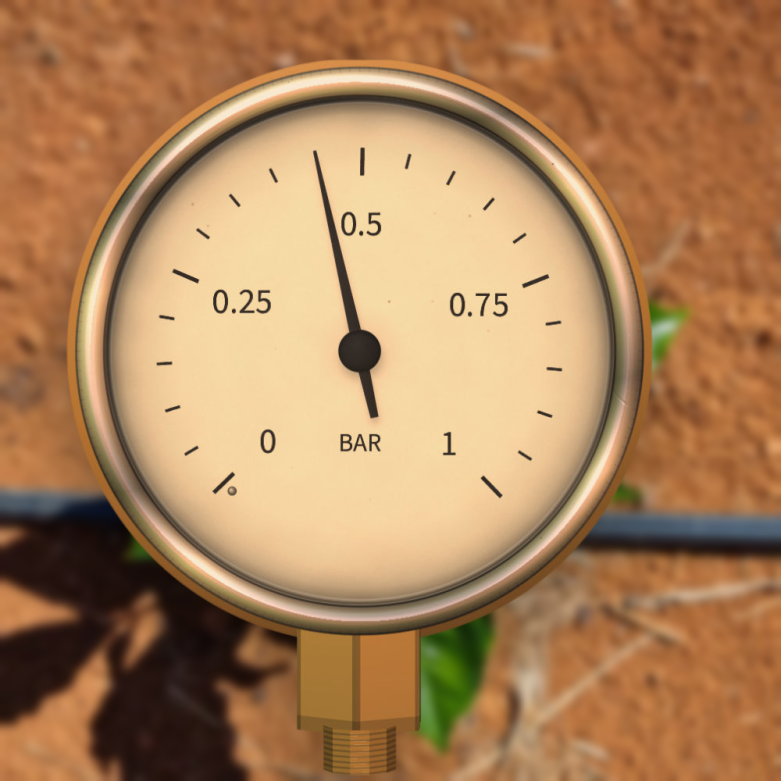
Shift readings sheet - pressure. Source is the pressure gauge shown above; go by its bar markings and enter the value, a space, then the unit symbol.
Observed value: 0.45 bar
